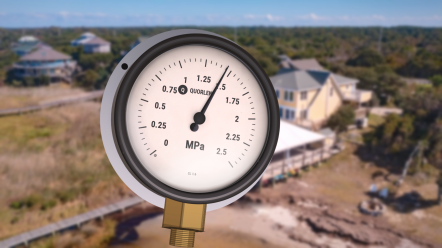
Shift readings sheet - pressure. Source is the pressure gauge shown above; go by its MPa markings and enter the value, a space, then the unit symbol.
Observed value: 1.45 MPa
